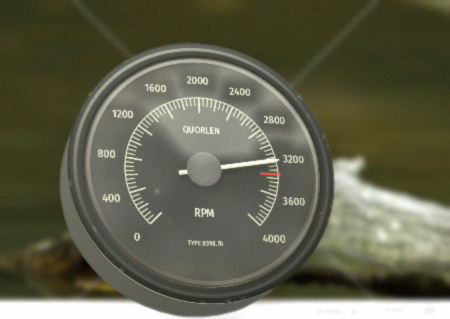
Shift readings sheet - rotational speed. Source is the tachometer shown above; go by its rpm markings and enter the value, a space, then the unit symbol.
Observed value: 3200 rpm
